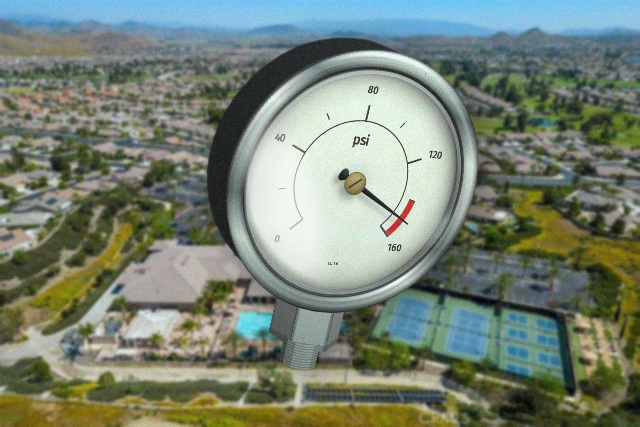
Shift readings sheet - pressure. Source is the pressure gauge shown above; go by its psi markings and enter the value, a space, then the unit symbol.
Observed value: 150 psi
